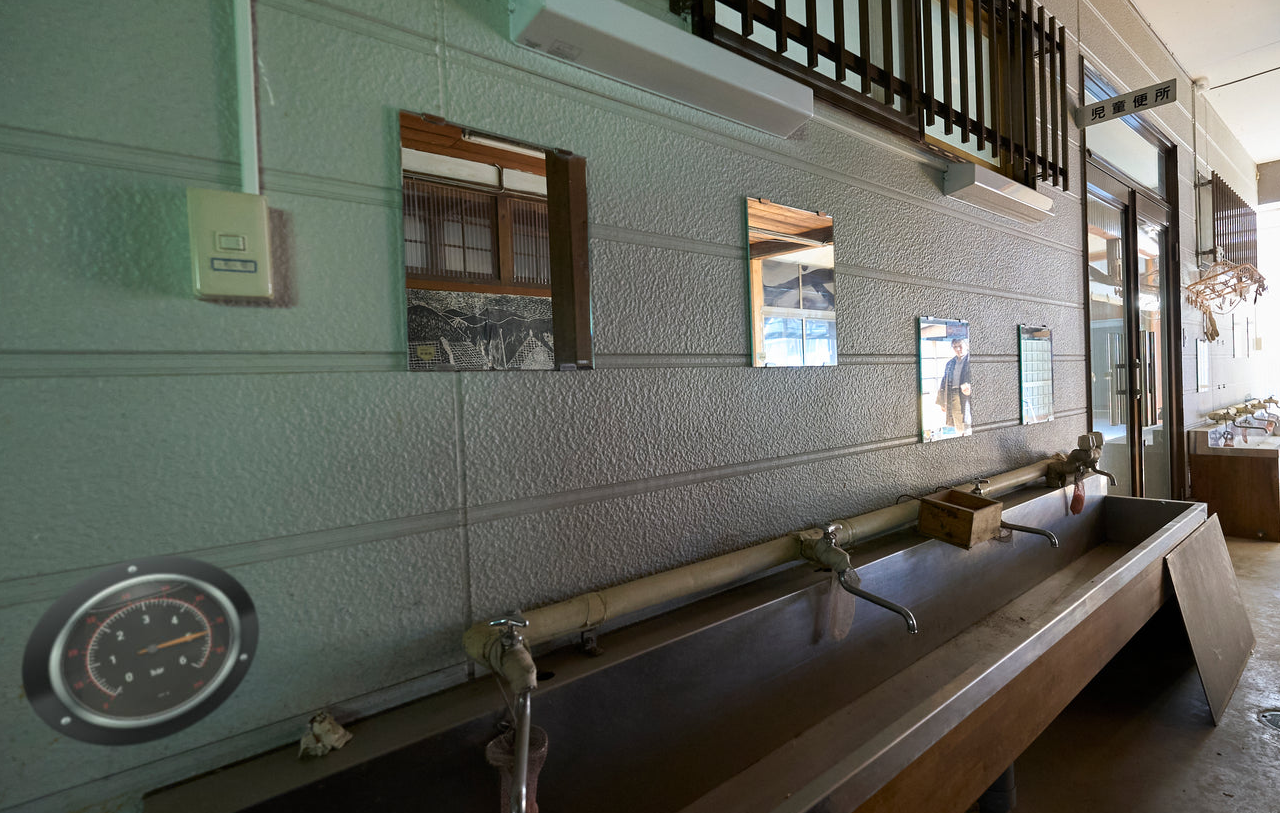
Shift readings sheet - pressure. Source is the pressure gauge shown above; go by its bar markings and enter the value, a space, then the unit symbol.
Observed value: 5 bar
